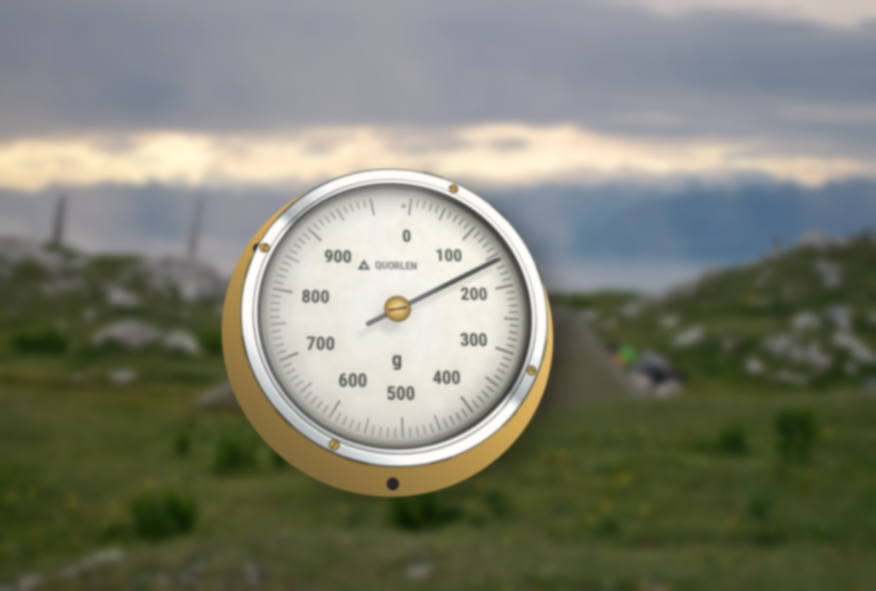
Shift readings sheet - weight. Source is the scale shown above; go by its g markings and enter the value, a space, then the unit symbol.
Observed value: 160 g
